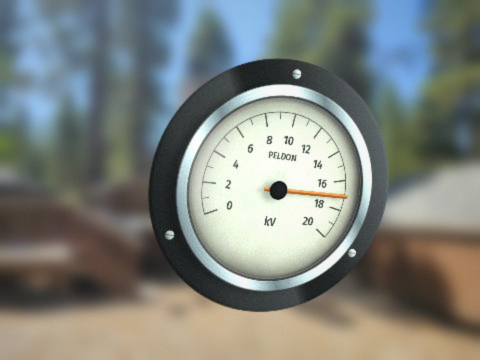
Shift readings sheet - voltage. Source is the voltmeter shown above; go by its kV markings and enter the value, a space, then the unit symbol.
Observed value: 17 kV
